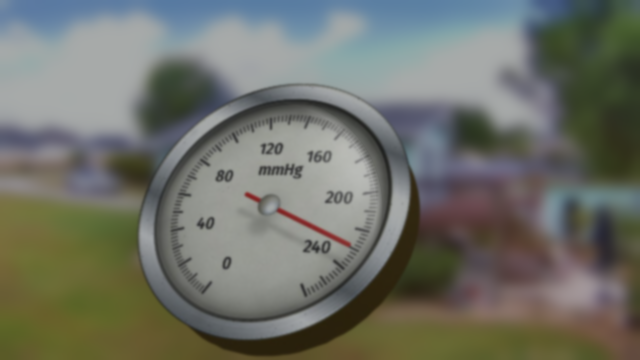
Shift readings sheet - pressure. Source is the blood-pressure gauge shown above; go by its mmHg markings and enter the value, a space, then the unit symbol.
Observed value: 230 mmHg
